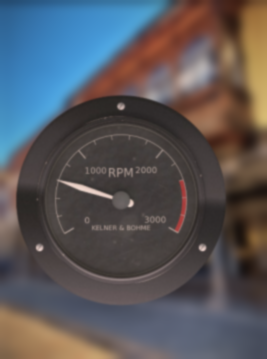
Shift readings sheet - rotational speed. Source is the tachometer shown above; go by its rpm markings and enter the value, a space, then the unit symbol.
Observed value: 600 rpm
